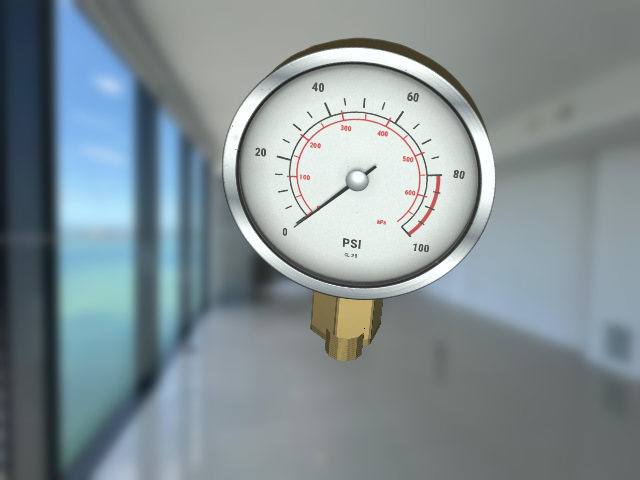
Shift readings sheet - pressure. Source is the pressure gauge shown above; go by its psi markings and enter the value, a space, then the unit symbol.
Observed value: 0 psi
